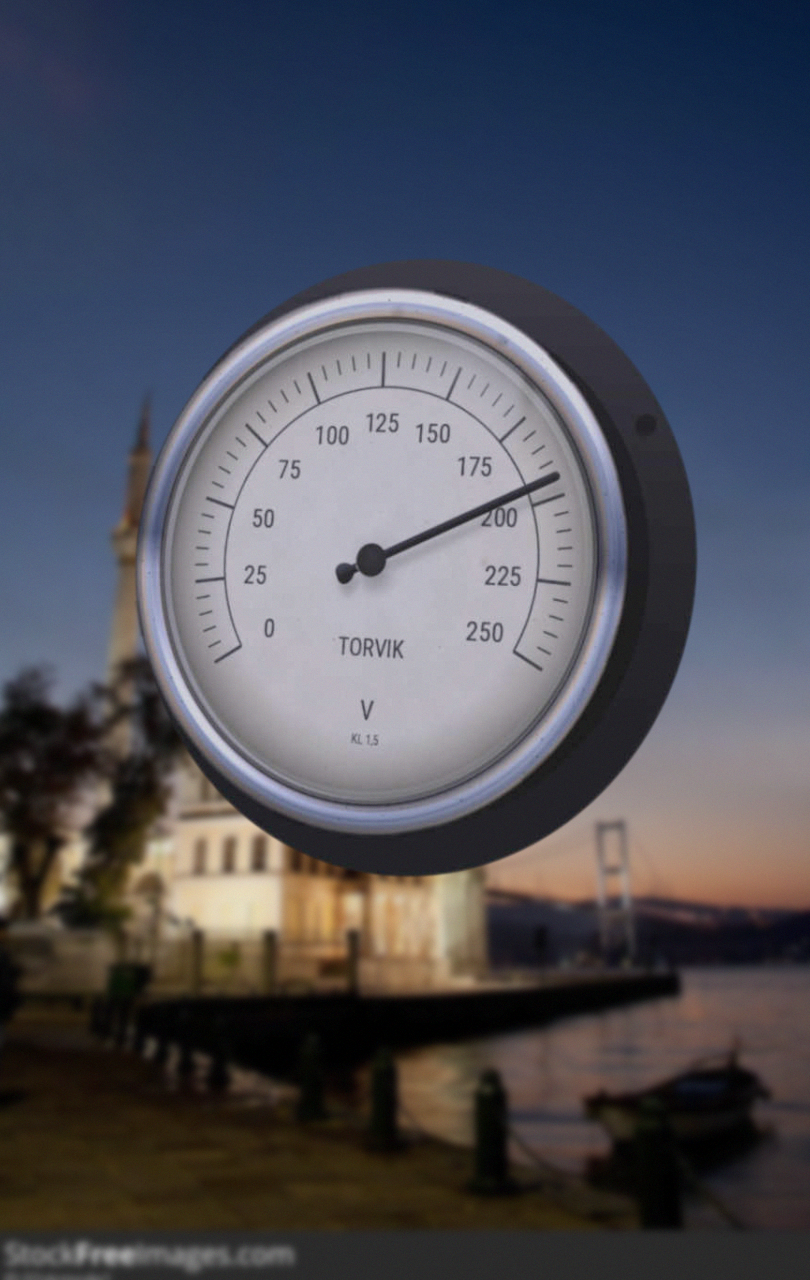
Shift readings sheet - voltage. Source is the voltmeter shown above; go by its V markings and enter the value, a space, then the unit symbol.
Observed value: 195 V
